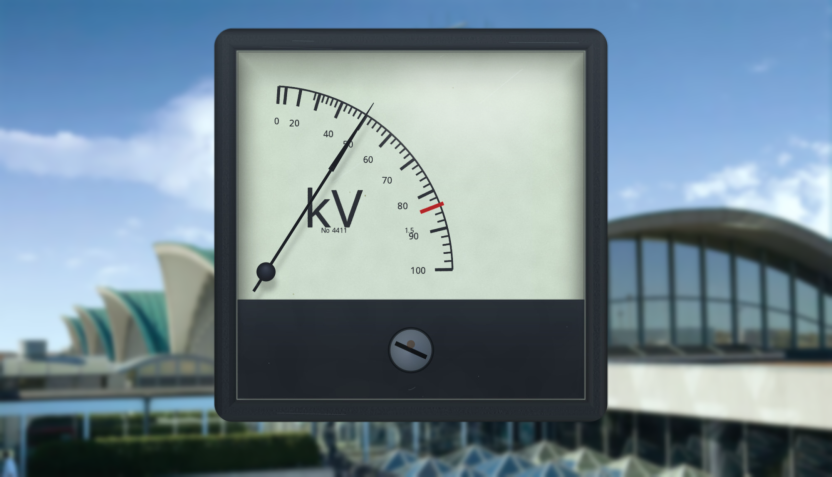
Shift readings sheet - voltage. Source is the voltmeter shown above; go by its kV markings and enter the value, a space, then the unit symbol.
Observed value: 50 kV
